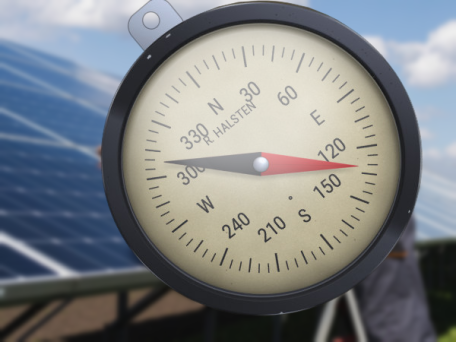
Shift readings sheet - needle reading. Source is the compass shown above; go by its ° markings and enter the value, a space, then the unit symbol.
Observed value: 130 °
